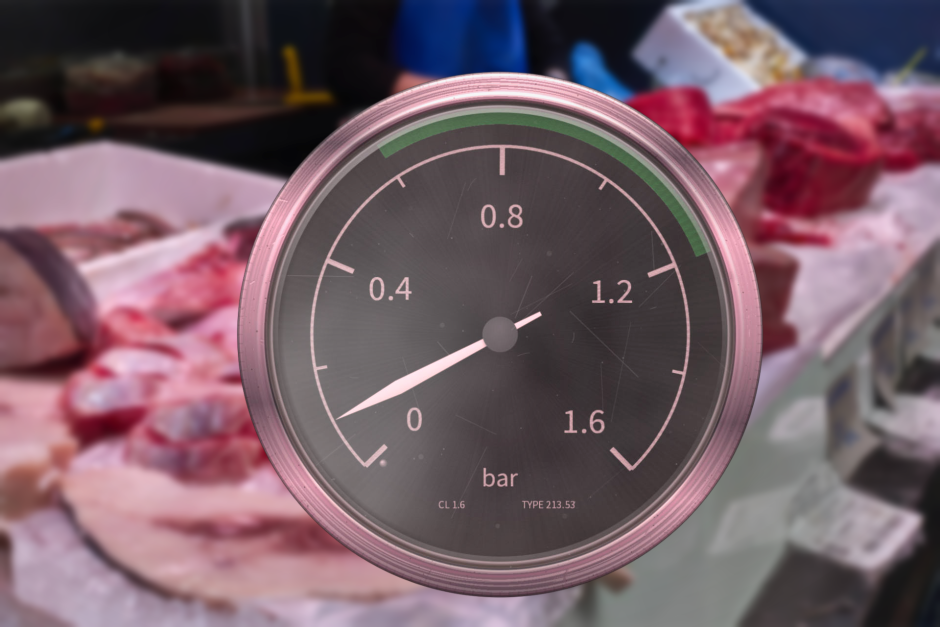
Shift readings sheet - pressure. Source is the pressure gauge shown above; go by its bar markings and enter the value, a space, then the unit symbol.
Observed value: 0.1 bar
